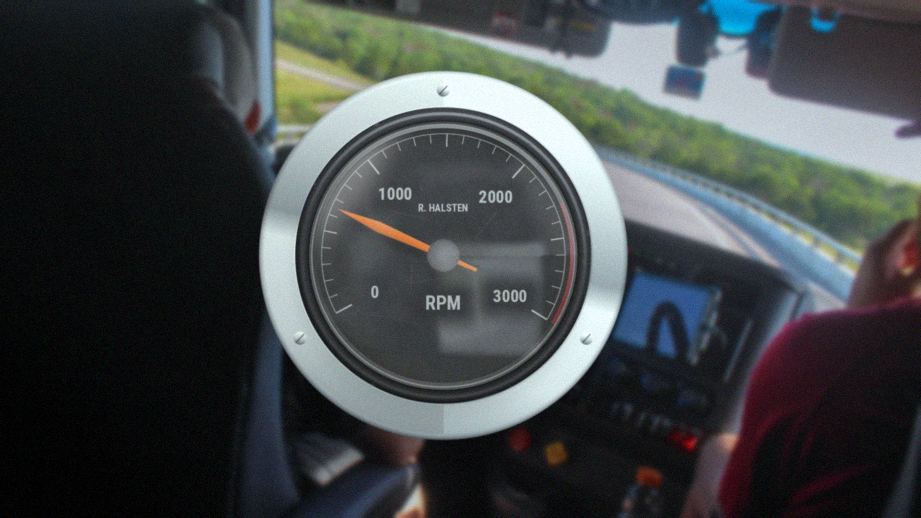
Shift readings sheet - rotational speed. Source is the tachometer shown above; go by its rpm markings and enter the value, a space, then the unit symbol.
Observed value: 650 rpm
